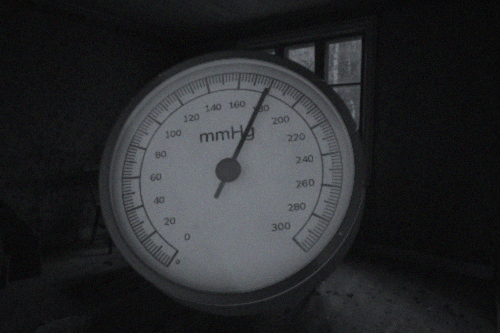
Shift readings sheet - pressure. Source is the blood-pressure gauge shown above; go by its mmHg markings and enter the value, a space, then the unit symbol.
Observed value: 180 mmHg
